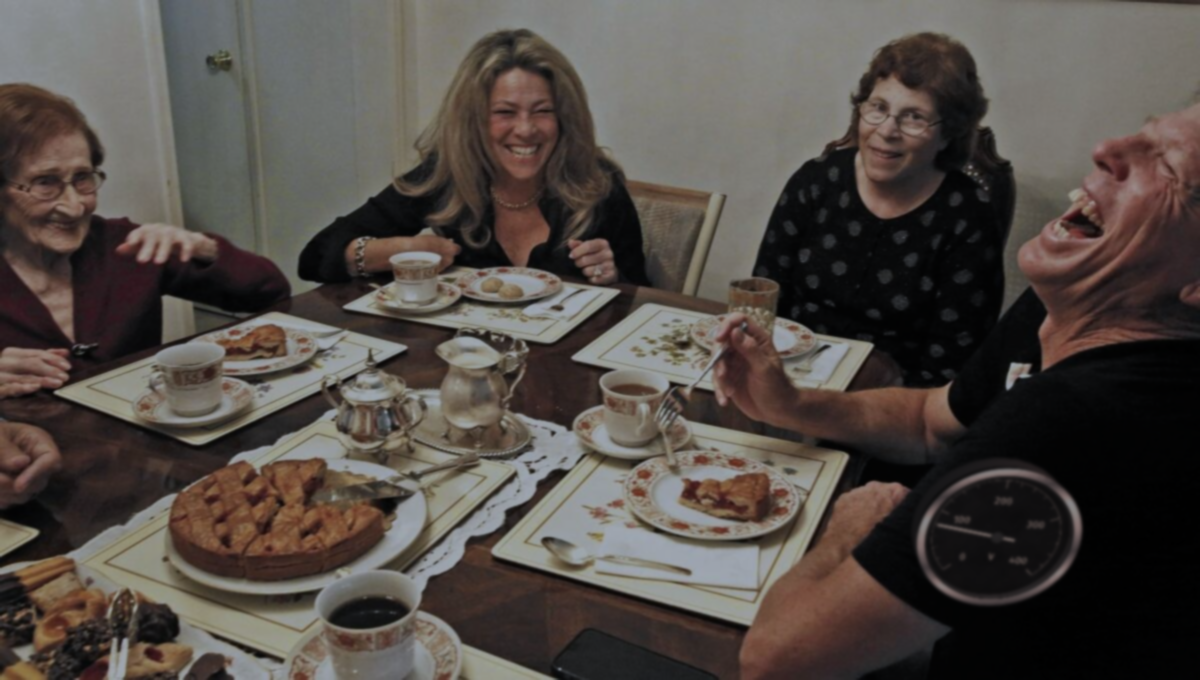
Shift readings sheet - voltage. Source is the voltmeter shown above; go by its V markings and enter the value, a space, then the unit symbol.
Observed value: 80 V
